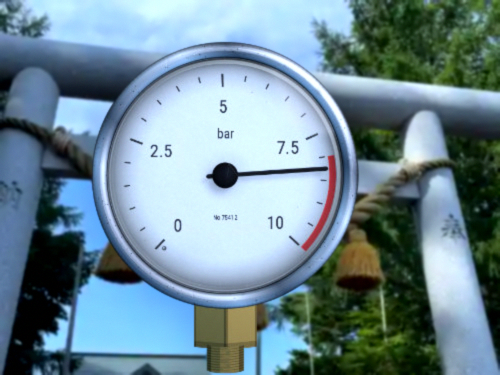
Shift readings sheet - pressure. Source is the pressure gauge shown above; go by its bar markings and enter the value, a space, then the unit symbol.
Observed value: 8.25 bar
